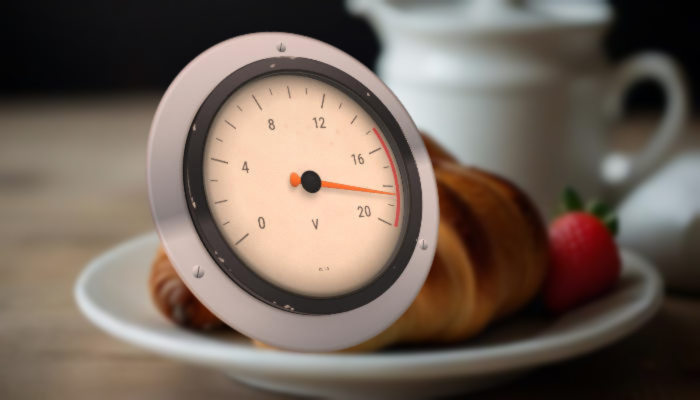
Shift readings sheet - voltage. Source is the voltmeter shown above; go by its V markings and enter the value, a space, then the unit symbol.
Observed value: 18.5 V
